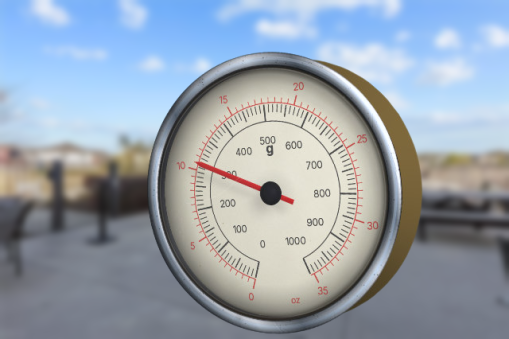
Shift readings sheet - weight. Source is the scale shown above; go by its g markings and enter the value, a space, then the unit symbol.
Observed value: 300 g
